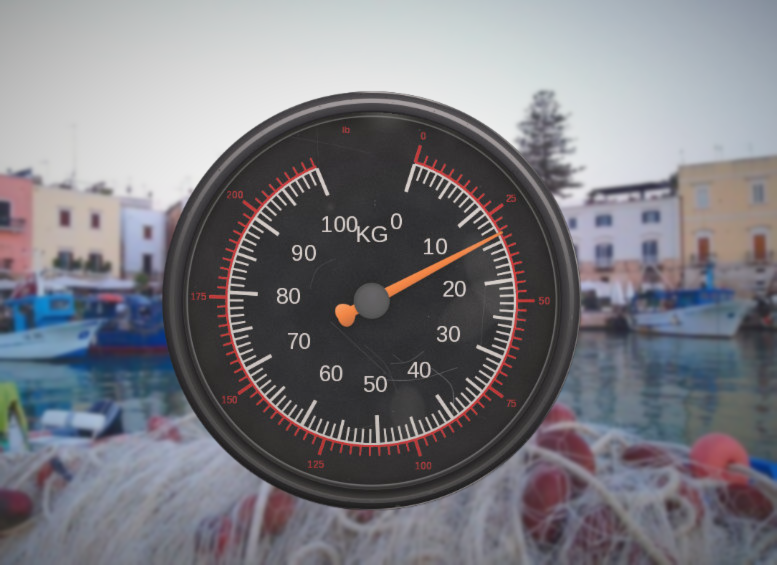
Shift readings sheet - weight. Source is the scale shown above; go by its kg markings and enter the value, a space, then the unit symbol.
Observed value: 14 kg
